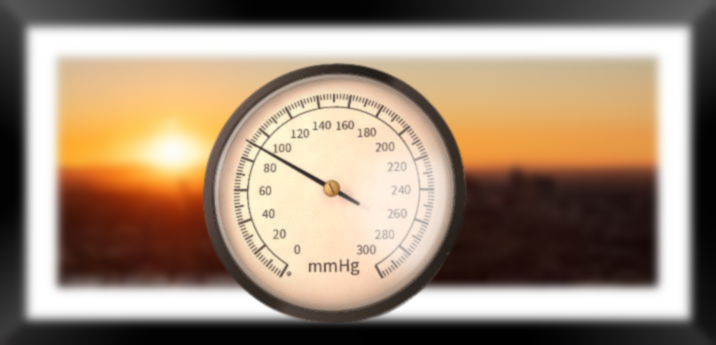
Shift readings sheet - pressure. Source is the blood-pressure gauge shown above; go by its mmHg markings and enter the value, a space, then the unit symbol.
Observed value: 90 mmHg
